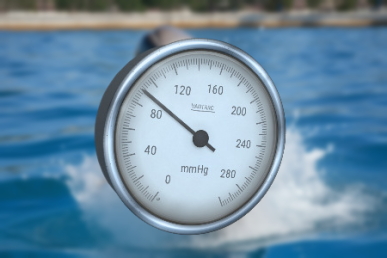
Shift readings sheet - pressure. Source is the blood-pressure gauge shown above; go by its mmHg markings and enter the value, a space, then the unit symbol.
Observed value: 90 mmHg
